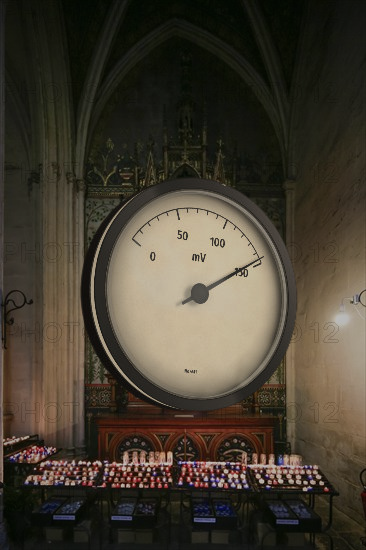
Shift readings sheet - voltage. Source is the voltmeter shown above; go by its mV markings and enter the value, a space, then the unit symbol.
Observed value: 145 mV
